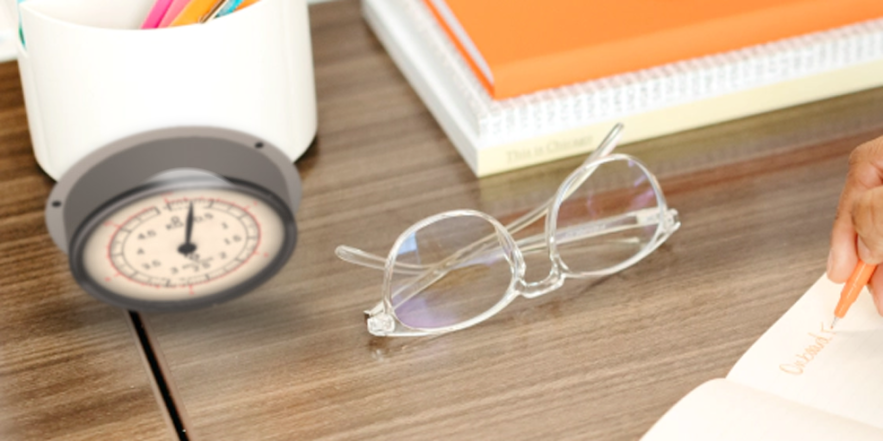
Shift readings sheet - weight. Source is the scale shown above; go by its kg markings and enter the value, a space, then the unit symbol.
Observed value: 0.25 kg
